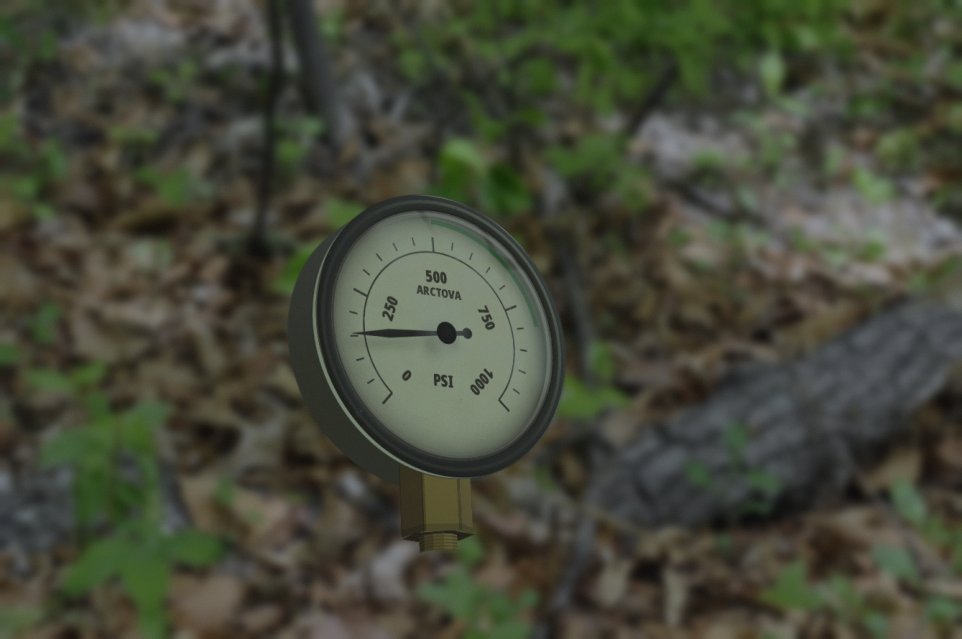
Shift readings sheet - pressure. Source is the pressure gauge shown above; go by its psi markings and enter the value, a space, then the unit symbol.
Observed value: 150 psi
